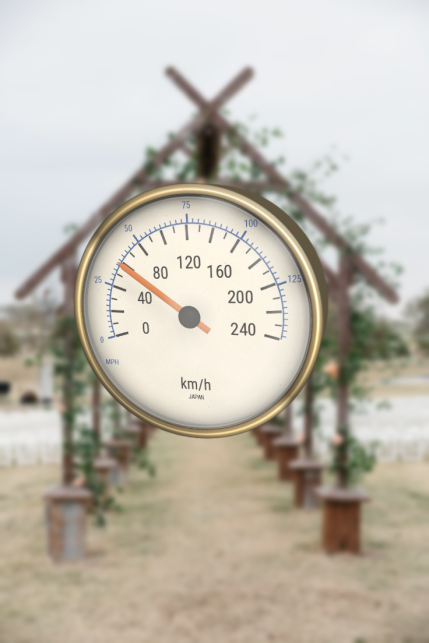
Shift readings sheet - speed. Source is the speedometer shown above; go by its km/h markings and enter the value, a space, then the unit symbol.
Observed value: 60 km/h
